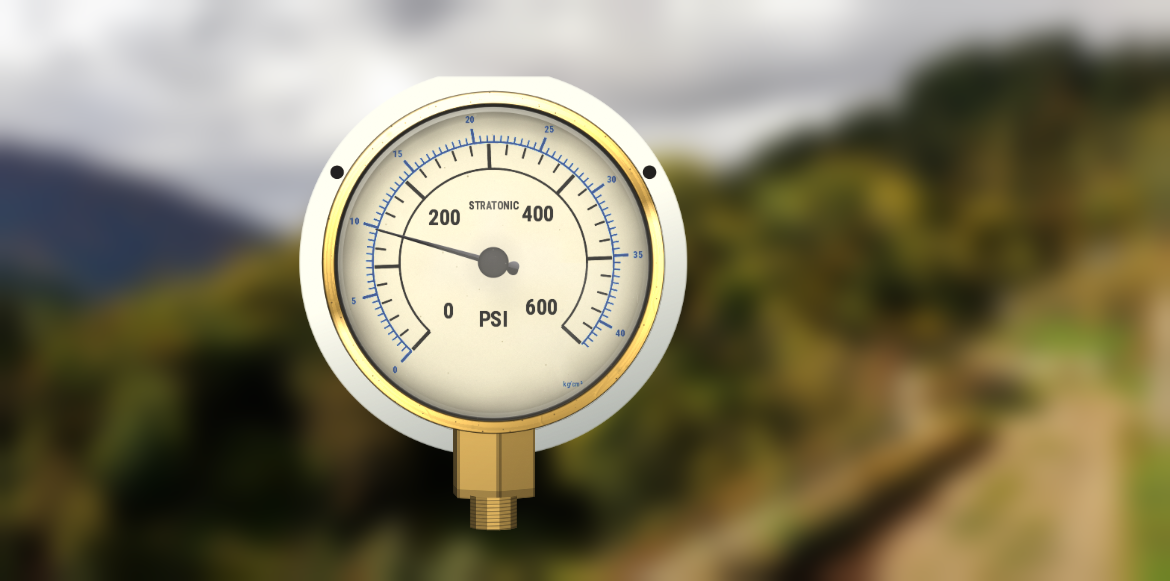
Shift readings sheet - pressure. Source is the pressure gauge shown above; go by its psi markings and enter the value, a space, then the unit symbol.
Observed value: 140 psi
